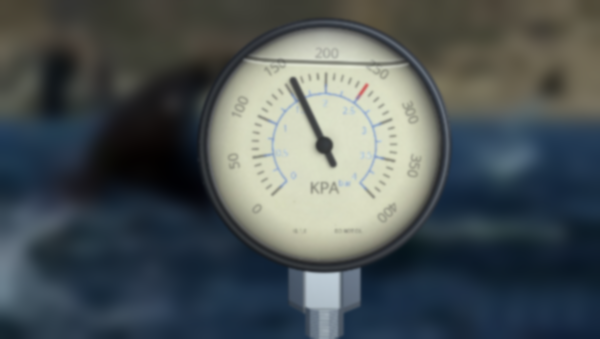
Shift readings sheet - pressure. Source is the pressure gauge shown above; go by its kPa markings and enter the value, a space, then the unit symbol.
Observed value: 160 kPa
